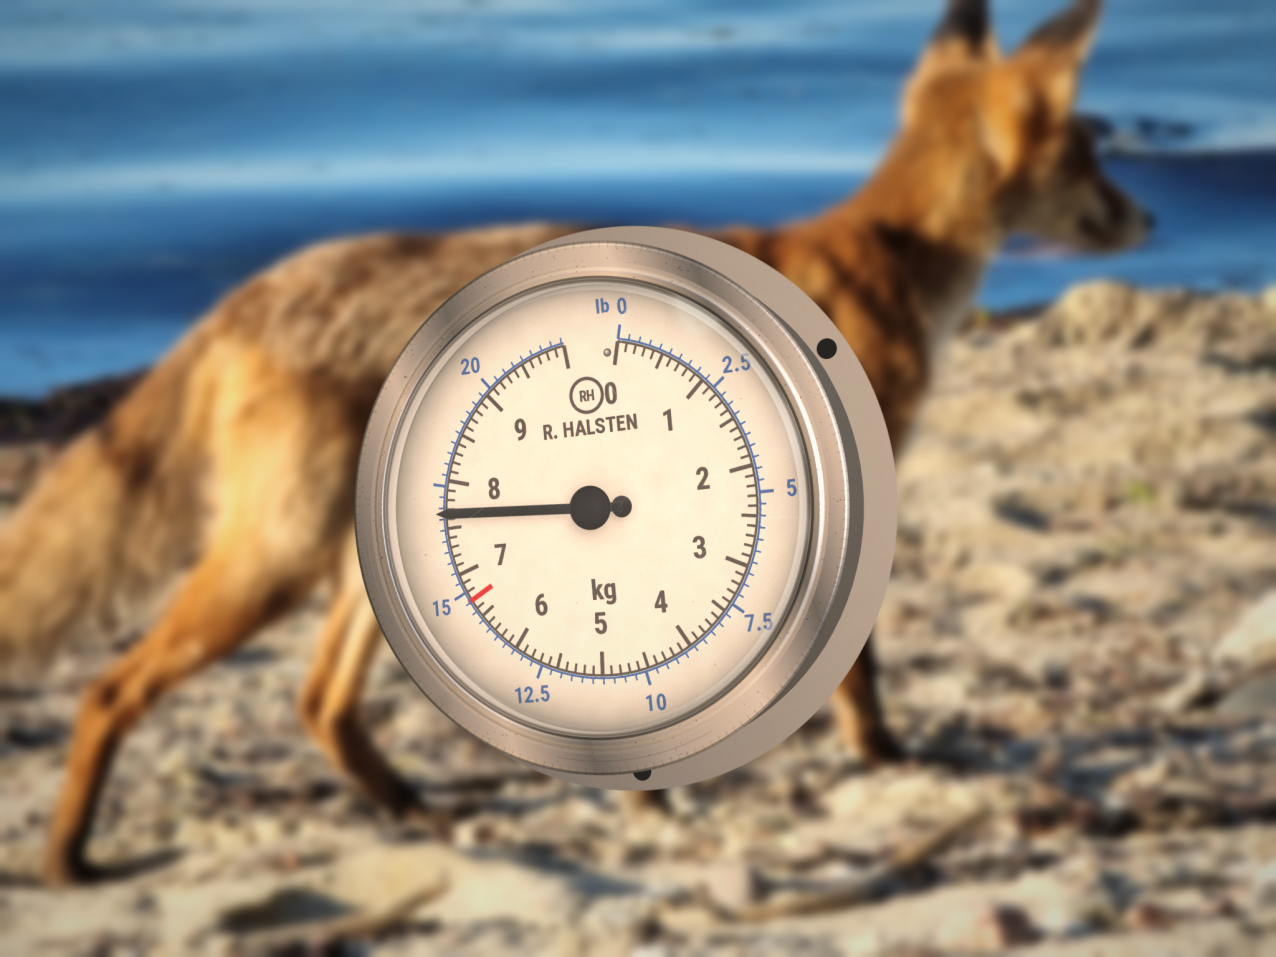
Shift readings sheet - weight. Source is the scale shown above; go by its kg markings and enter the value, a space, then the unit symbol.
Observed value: 7.65 kg
